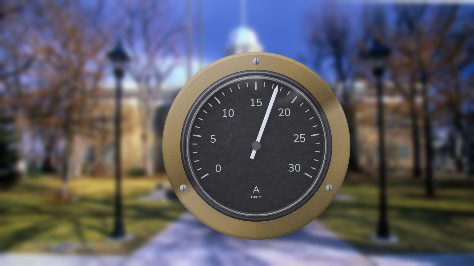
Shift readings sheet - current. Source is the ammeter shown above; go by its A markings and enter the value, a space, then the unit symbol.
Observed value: 17.5 A
